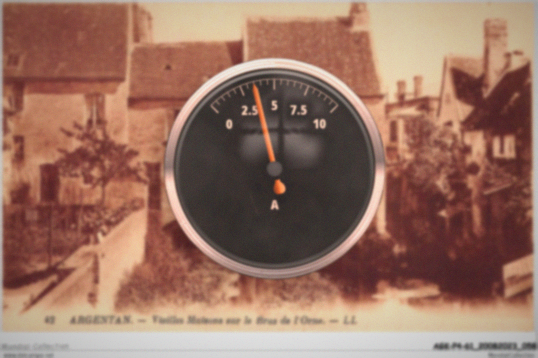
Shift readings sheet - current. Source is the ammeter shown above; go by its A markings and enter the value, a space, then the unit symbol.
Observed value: 3.5 A
